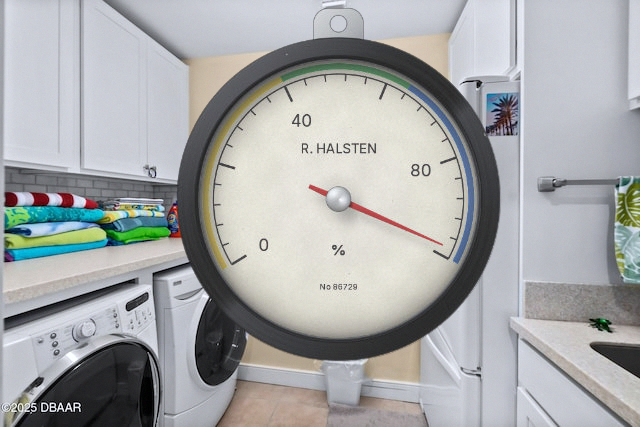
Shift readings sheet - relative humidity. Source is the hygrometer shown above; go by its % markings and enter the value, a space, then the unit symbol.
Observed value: 98 %
